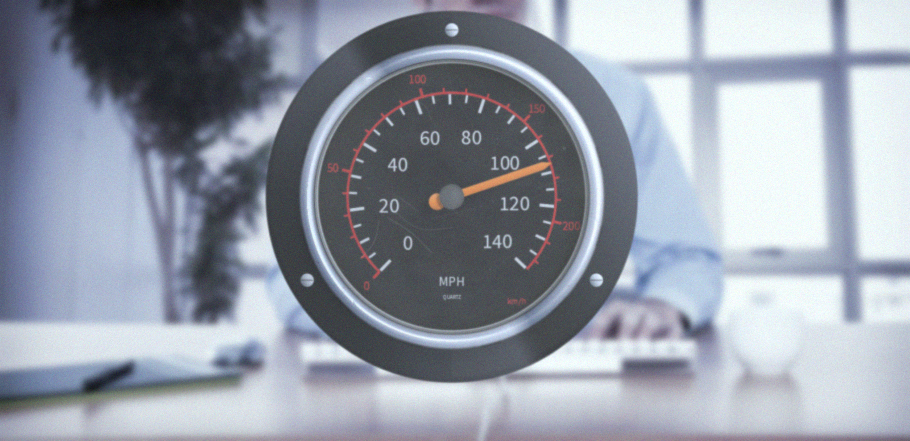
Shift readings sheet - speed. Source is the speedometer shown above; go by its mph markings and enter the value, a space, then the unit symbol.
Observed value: 107.5 mph
